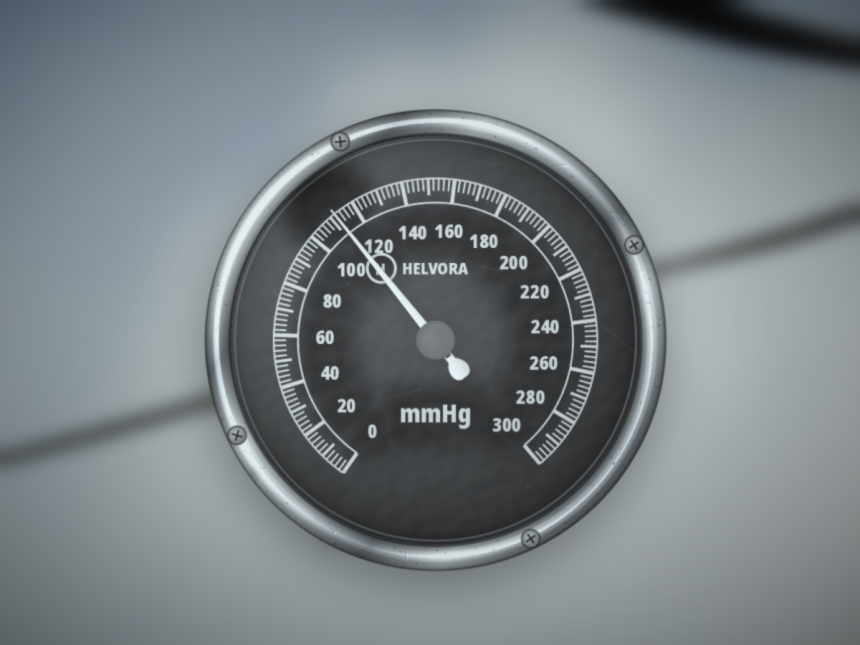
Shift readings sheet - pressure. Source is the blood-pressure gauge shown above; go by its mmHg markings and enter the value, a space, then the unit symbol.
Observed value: 112 mmHg
